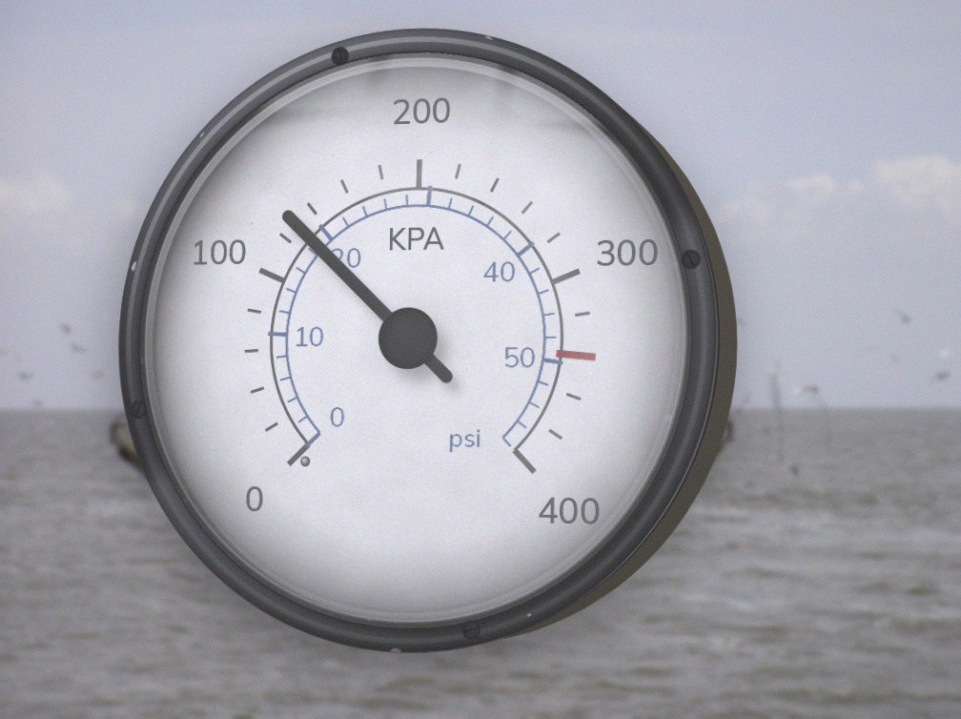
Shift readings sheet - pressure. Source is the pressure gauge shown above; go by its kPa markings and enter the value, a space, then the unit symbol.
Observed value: 130 kPa
